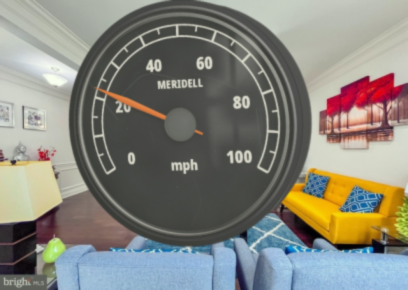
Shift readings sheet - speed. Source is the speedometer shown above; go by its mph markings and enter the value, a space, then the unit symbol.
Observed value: 22.5 mph
